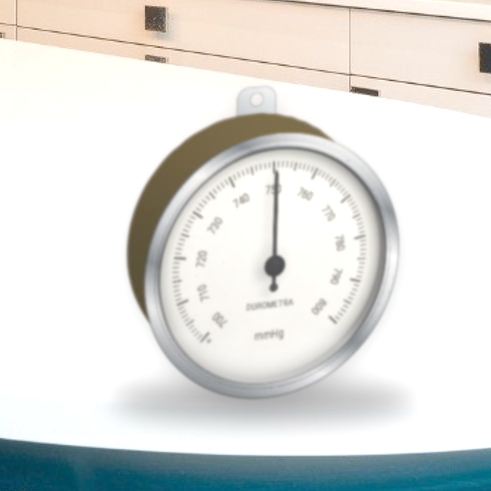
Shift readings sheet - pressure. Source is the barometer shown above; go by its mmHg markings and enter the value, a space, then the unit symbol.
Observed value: 750 mmHg
